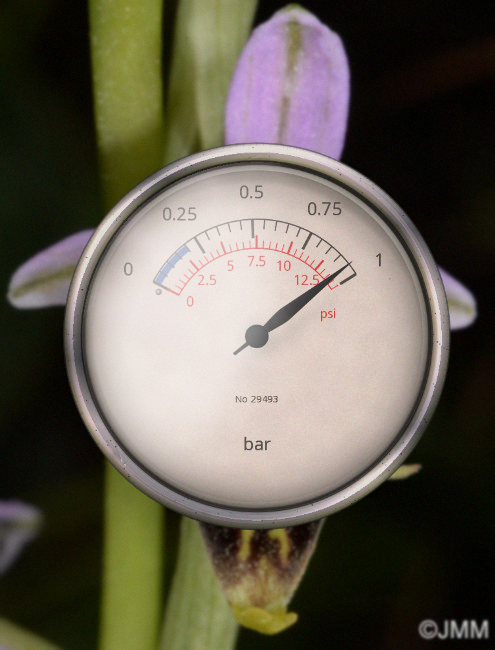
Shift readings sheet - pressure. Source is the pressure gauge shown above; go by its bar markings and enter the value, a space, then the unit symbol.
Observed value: 0.95 bar
